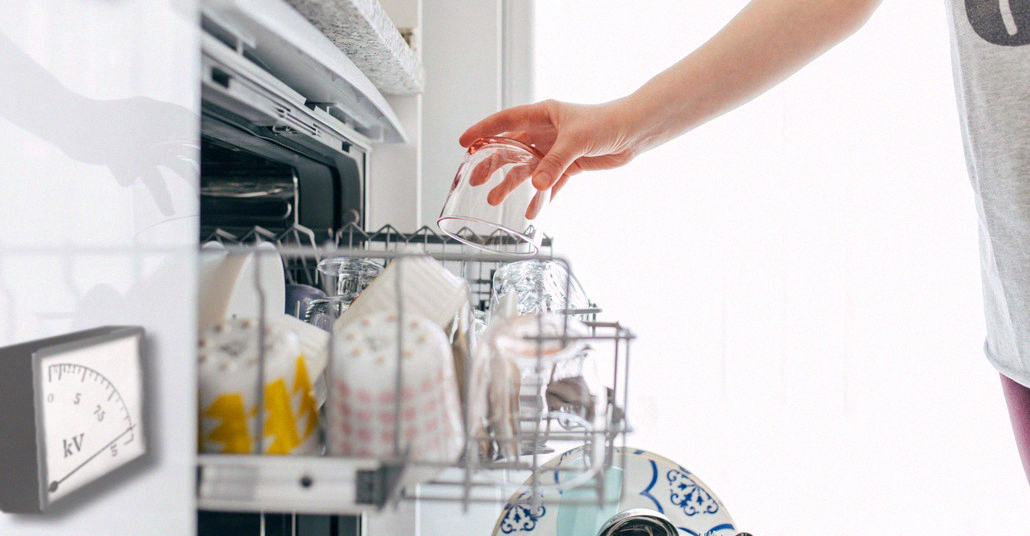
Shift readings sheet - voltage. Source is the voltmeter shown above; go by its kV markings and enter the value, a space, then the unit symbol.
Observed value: 9.5 kV
